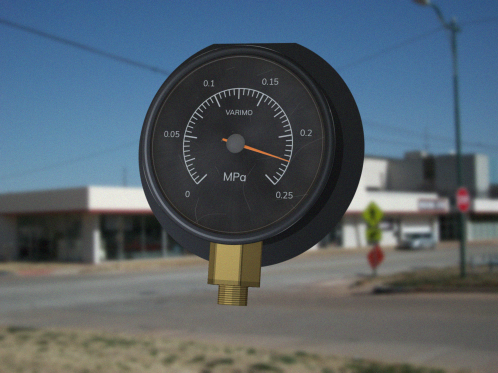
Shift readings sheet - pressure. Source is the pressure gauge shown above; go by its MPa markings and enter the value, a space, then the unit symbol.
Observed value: 0.225 MPa
